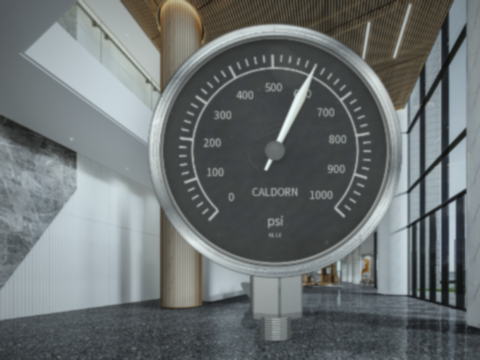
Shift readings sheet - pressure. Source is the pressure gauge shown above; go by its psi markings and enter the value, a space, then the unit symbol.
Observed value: 600 psi
